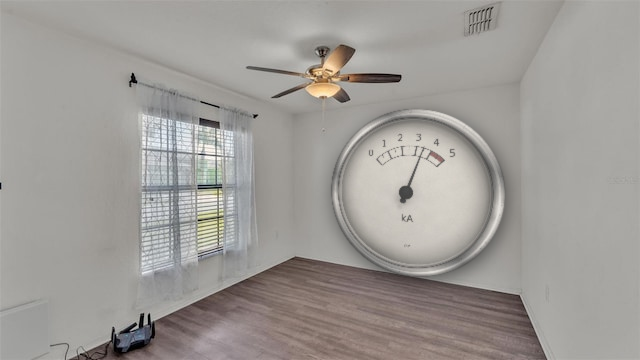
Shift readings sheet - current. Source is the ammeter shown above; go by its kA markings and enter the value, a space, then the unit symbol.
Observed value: 3.5 kA
